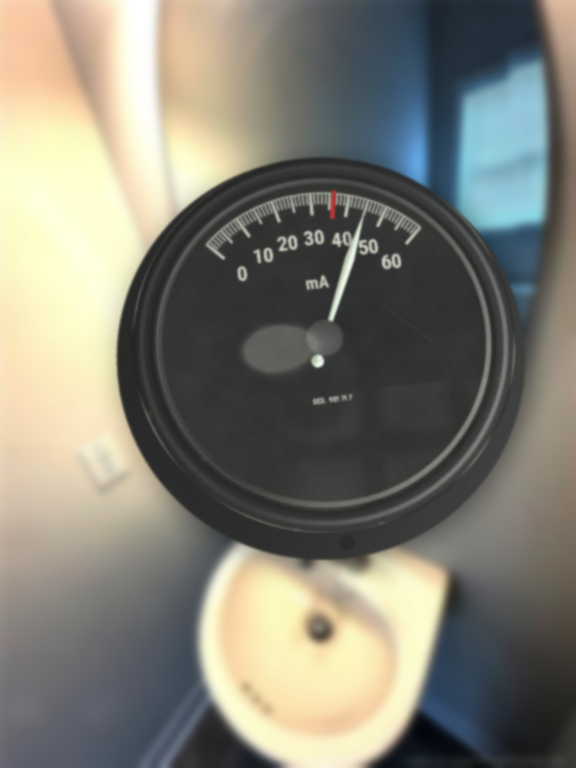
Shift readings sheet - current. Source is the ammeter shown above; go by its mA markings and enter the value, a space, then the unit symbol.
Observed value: 45 mA
